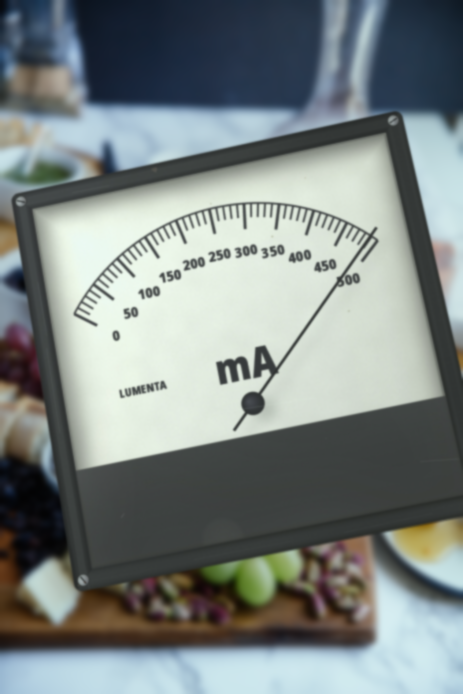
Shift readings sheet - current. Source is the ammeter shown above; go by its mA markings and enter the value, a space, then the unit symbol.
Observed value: 490 mA
